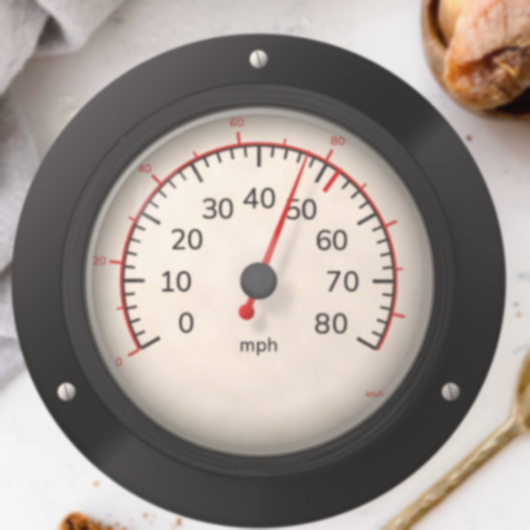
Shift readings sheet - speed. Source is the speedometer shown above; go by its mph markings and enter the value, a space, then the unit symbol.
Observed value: 47 mph
